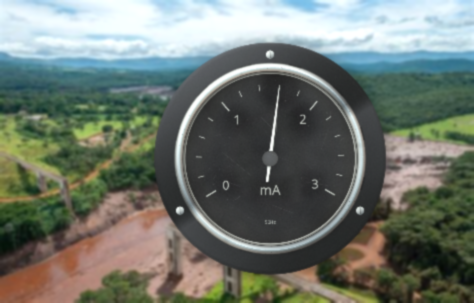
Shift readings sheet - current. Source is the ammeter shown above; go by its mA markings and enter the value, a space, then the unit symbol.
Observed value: 1.6 mA
